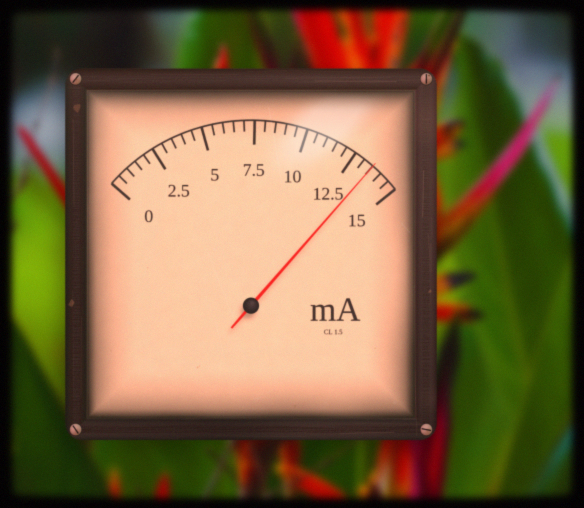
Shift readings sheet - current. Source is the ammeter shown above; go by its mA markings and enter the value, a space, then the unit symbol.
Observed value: 13.5 mA
